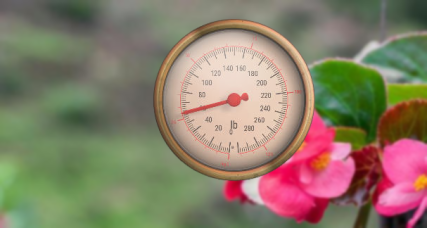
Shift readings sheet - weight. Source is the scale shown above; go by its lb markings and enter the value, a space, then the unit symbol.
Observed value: 60 lb
